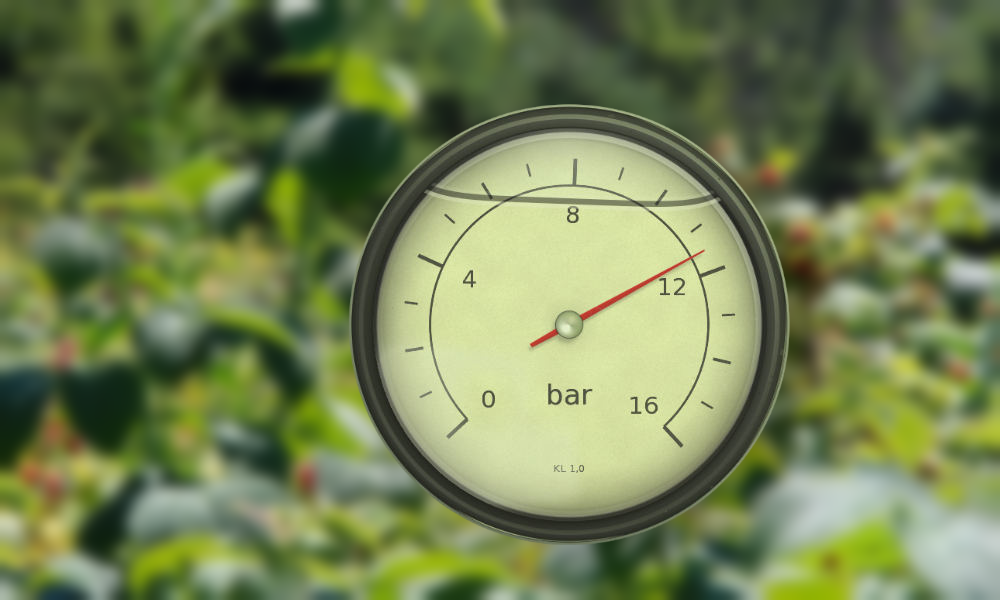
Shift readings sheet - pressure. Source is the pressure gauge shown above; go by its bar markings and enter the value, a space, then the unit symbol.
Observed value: 11.5 bar
